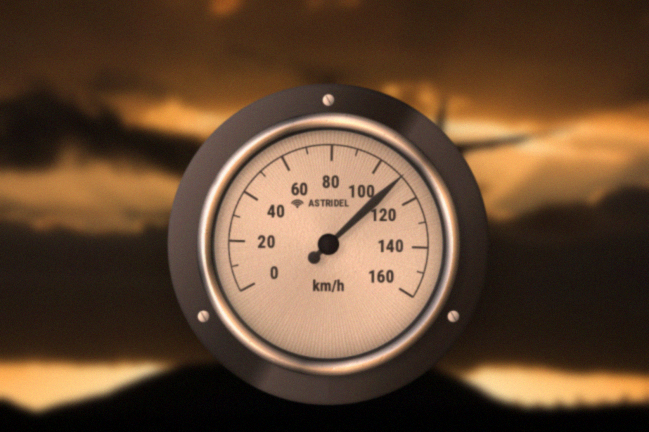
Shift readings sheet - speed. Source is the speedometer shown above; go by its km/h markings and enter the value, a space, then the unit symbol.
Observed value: 110 km/h
